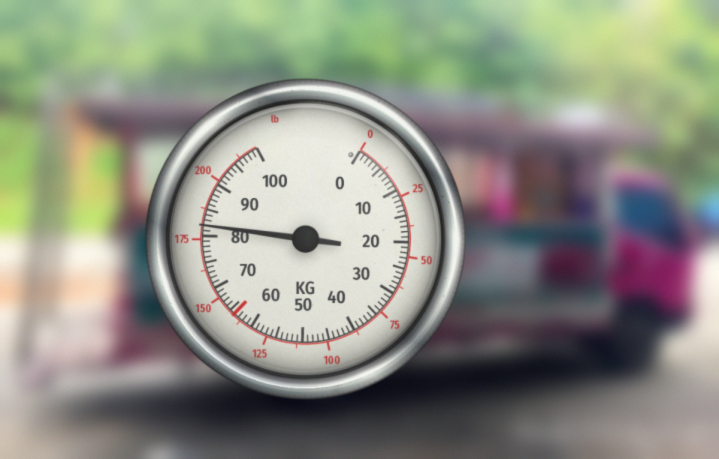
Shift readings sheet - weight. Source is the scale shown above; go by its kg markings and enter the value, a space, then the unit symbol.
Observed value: 82 kg
